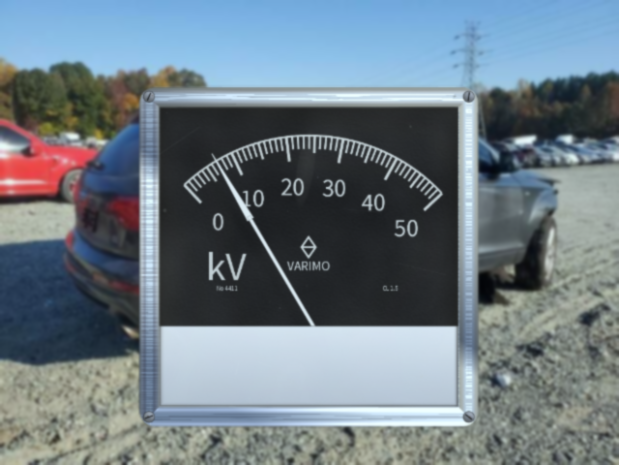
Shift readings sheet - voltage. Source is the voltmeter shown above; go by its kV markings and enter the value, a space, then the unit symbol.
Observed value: 7 kV
